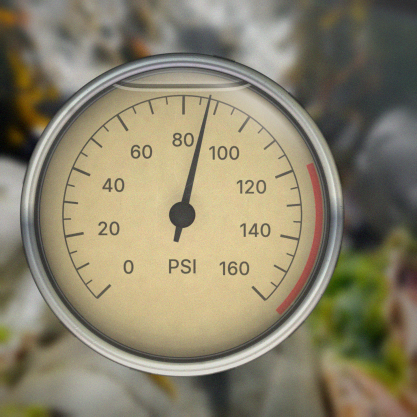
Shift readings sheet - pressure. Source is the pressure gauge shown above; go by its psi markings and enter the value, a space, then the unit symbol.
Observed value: 87.5 psi
